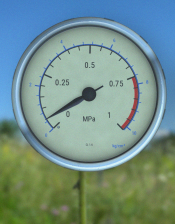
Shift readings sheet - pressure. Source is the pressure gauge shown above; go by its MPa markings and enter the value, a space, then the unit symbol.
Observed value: 0.05 MPa
